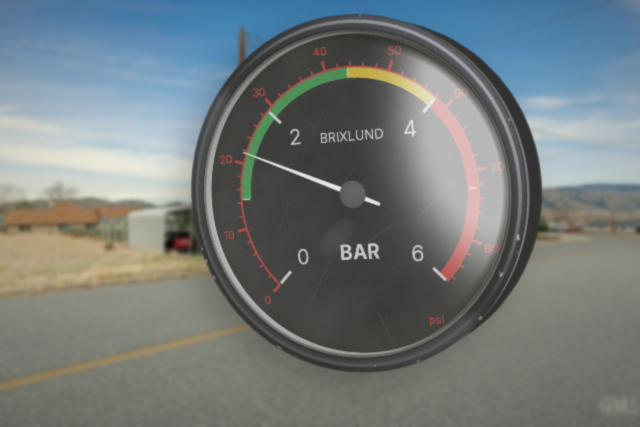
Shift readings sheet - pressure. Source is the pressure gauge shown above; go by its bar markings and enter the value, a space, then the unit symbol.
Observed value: 1.5 bar
